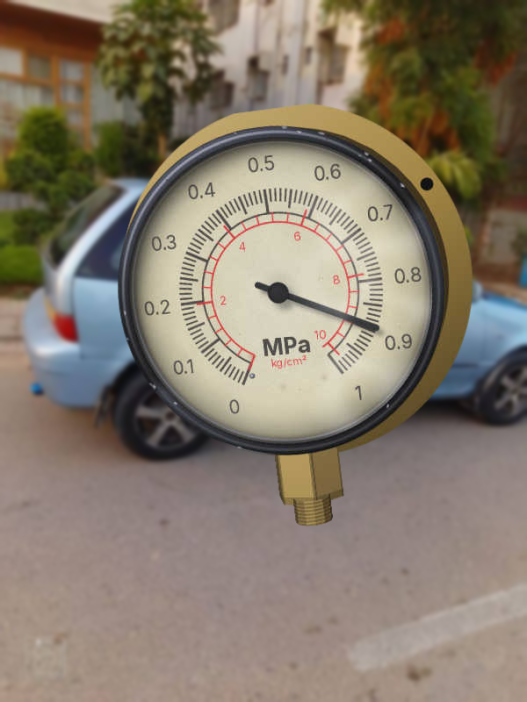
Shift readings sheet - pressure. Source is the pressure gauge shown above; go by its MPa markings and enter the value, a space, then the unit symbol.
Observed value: 0.89 MPa
